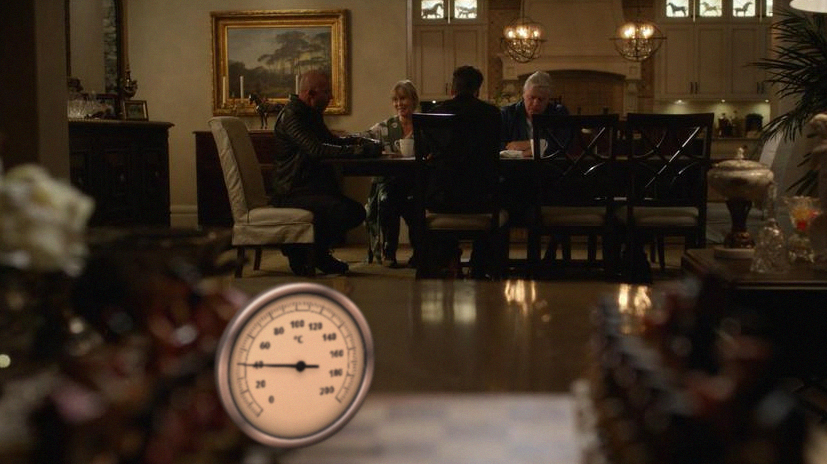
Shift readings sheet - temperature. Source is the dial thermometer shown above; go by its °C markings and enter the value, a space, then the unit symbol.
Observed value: 40 °C
